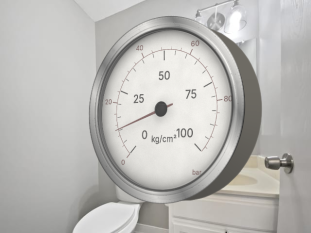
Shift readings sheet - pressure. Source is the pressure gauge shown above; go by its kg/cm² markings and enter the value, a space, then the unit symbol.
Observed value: 10 kg/cm²
